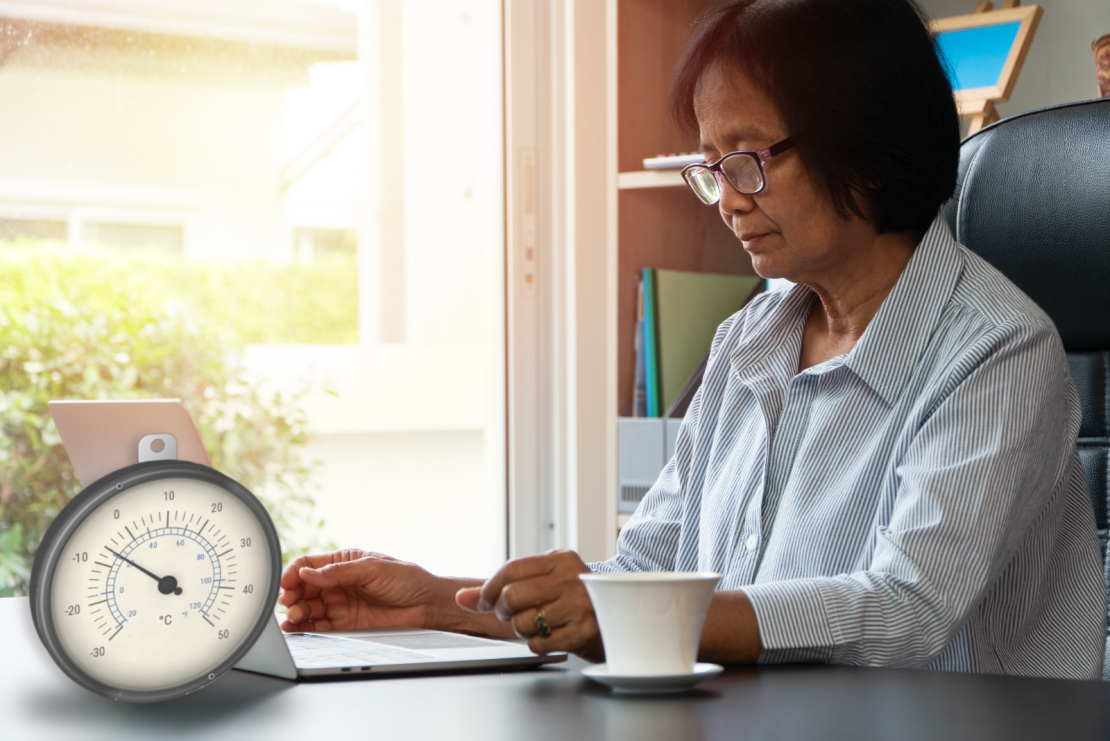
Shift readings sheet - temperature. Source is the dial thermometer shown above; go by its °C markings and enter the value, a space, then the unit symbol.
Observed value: -6 °C
